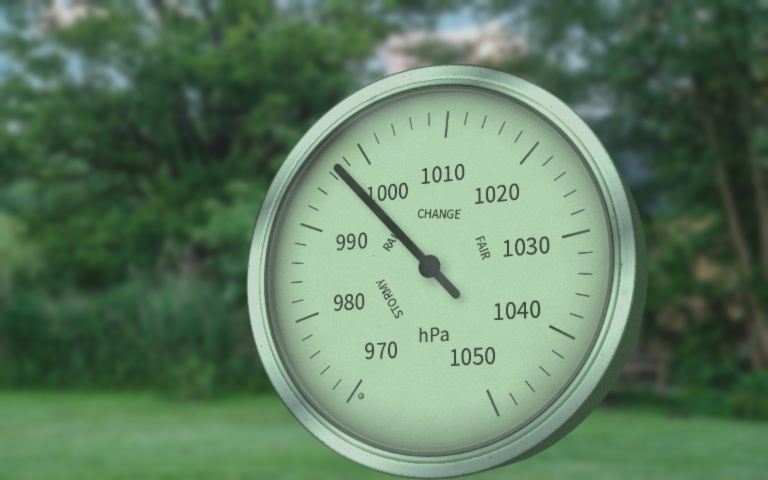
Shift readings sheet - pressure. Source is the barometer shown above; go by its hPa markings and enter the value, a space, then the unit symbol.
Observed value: 997 hPa
